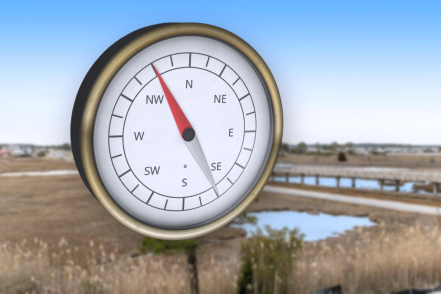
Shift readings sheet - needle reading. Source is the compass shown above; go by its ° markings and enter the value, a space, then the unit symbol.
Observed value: 330 °
